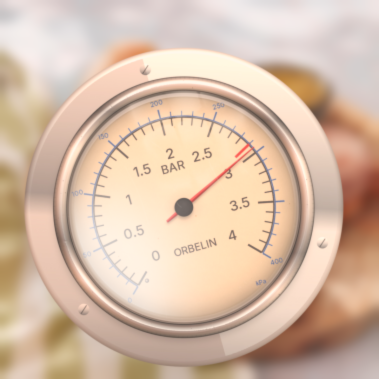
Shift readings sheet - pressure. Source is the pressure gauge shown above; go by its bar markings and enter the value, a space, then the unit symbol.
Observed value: 2.95 bar
